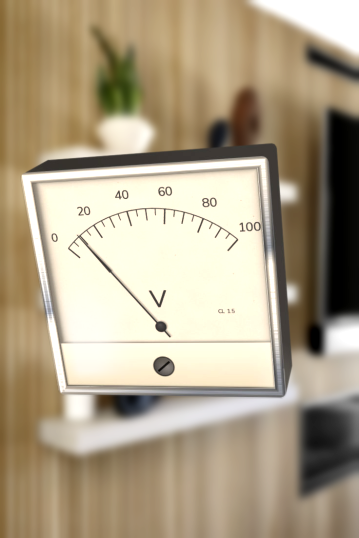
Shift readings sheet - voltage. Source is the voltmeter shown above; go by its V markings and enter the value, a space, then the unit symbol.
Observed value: 10 V
